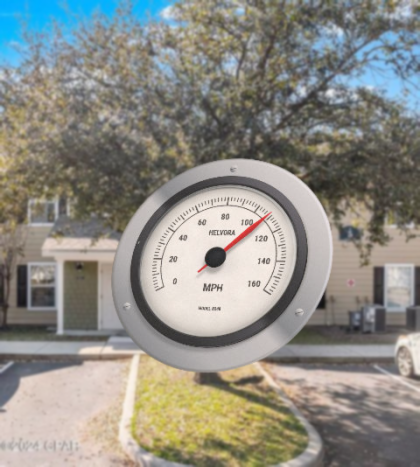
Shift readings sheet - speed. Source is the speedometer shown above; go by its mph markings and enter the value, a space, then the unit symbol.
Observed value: 110 mph
